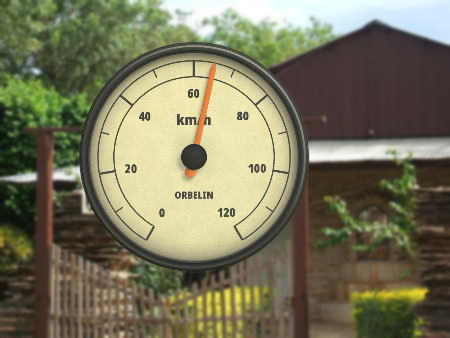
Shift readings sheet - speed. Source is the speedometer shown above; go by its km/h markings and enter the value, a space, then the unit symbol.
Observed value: 65 km/h
